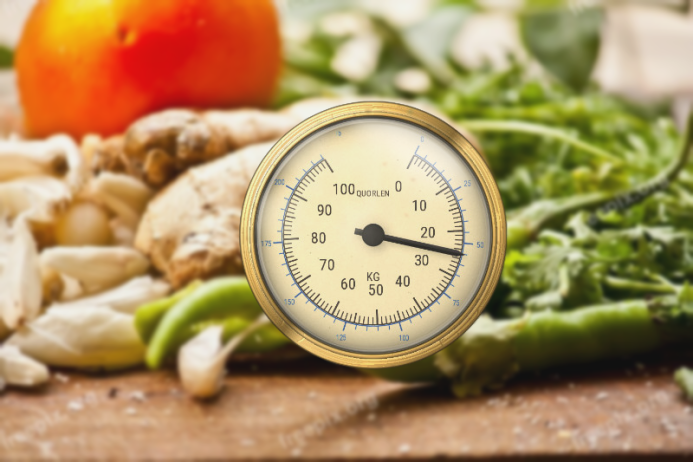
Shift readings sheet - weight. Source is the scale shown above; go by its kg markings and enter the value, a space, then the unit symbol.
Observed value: 25 kg
